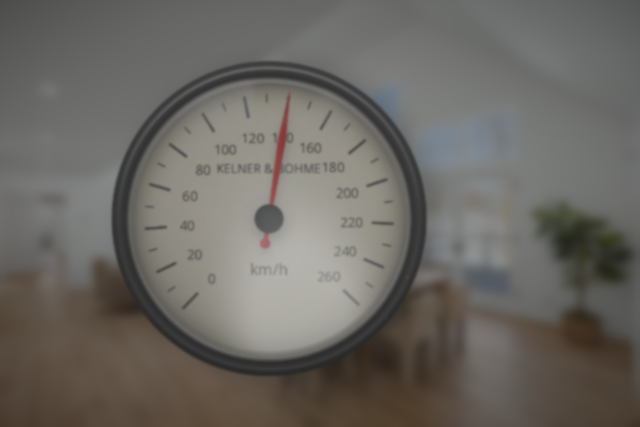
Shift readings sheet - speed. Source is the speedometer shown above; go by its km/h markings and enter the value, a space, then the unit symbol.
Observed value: 140 km/h
